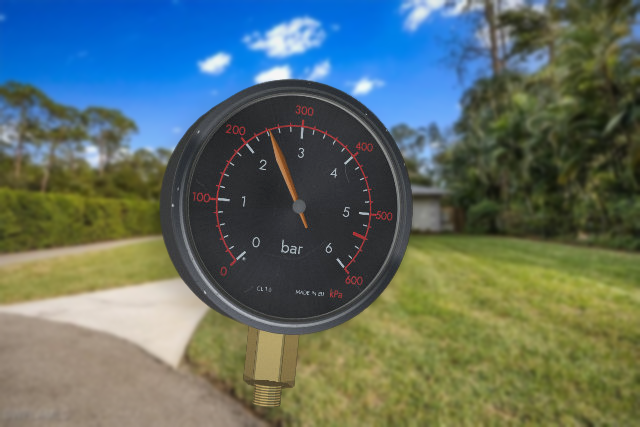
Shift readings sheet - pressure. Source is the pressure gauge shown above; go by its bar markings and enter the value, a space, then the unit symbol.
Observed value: 2.4 bar
